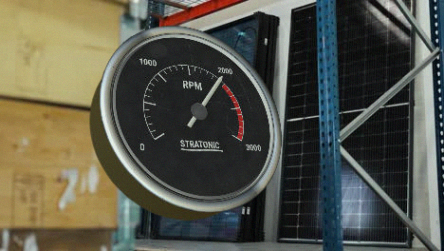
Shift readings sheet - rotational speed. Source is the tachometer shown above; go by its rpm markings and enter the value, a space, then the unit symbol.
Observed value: 2000 rpm
